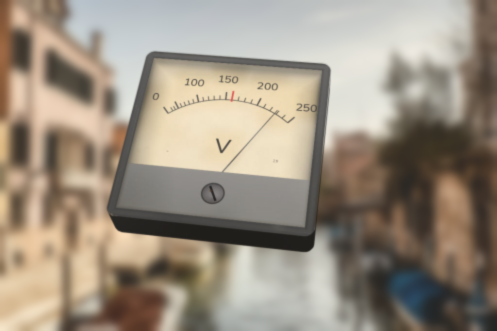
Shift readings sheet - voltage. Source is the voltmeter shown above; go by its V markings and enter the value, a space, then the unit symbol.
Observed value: 230 V
